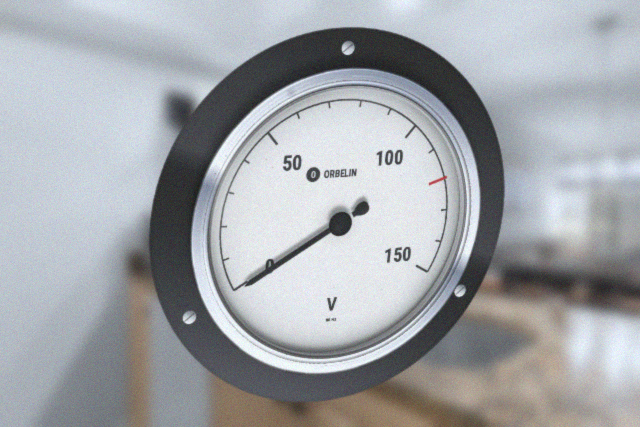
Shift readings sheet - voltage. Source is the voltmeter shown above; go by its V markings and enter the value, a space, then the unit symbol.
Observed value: 0 V
